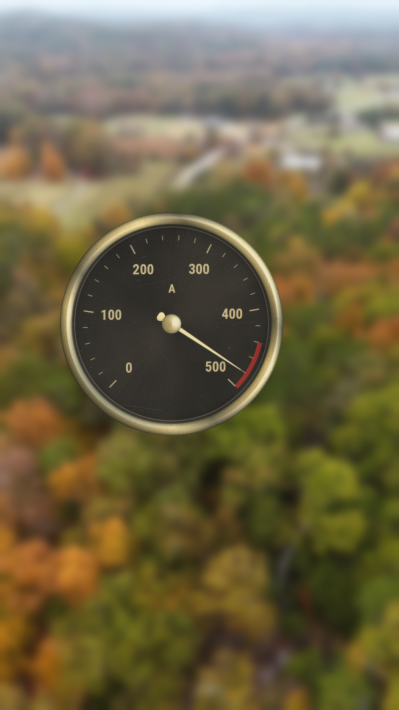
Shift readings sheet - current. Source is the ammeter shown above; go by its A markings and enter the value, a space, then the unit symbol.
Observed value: 480 A
